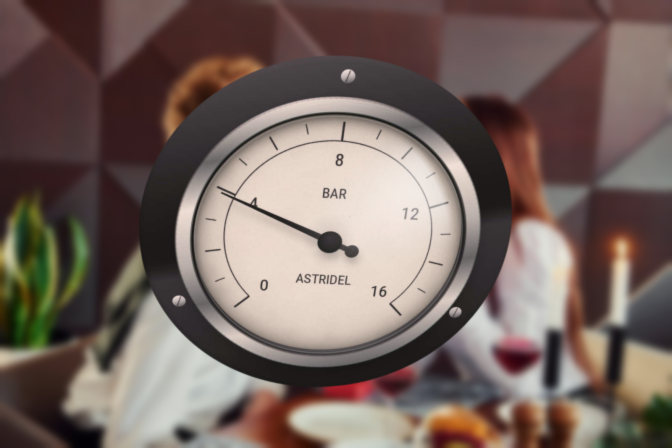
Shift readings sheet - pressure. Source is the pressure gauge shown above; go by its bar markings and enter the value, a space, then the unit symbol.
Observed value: 4 bar
